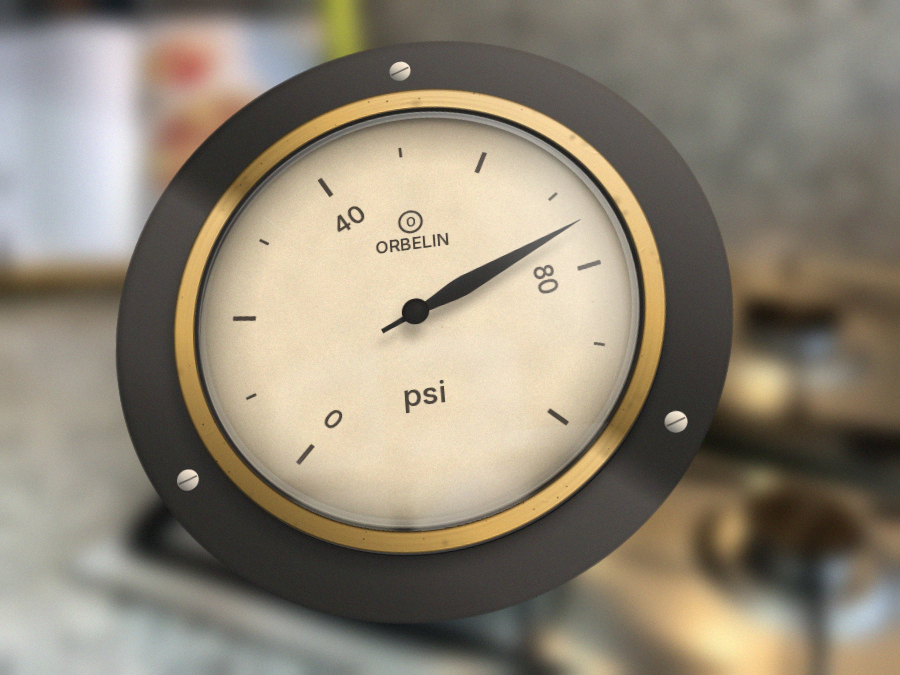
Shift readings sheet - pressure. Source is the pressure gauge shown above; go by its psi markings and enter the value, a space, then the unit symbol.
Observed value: 75 psi
